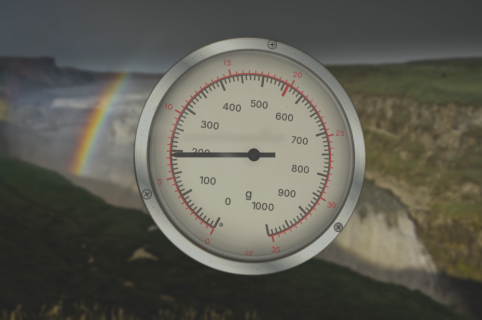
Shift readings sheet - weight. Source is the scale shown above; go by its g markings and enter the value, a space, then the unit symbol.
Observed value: 190 g
